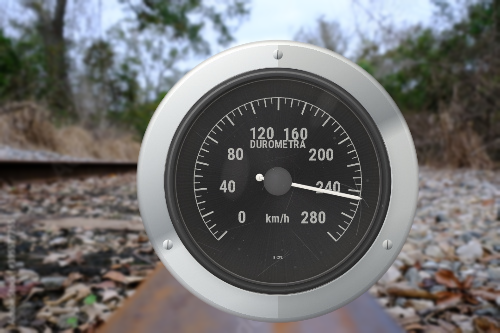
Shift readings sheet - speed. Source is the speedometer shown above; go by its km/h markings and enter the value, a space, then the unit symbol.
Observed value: 245 km/h
